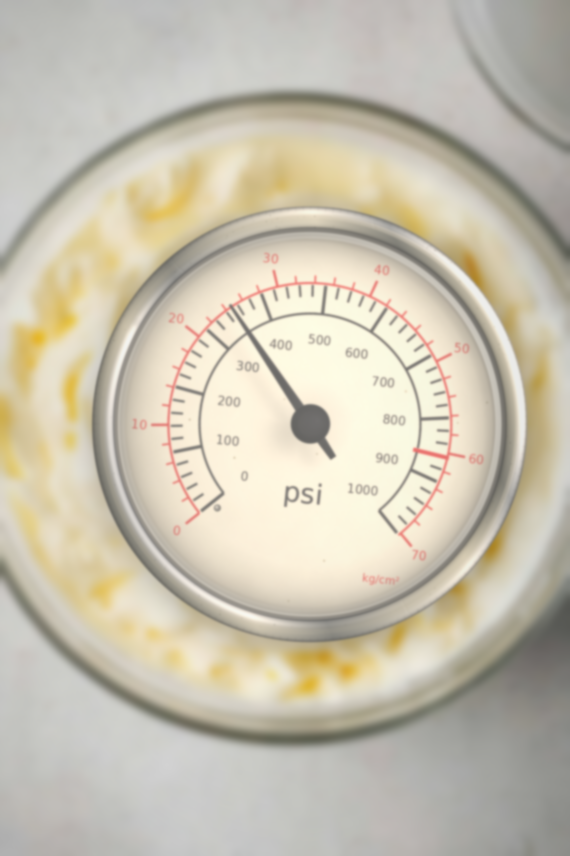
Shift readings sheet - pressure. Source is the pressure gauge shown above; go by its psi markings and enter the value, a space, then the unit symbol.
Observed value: 350 psi
